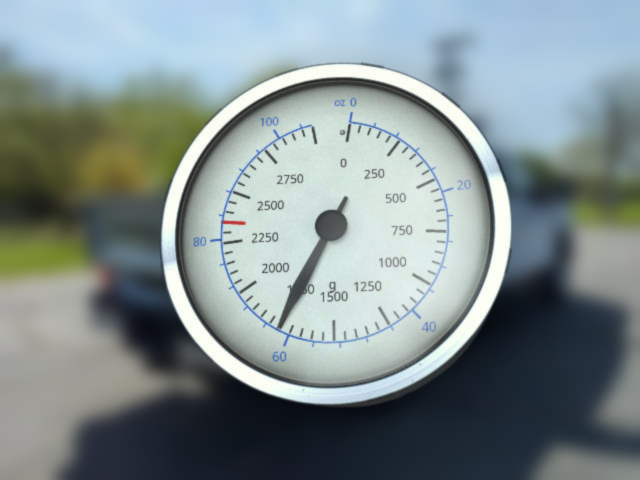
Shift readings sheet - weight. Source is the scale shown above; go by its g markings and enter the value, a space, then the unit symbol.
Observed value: 1750 g
